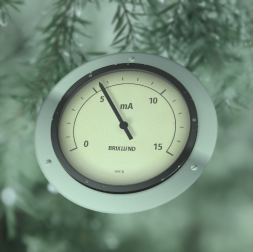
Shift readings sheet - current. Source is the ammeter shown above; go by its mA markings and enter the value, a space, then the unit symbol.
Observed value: 5.5 mA
